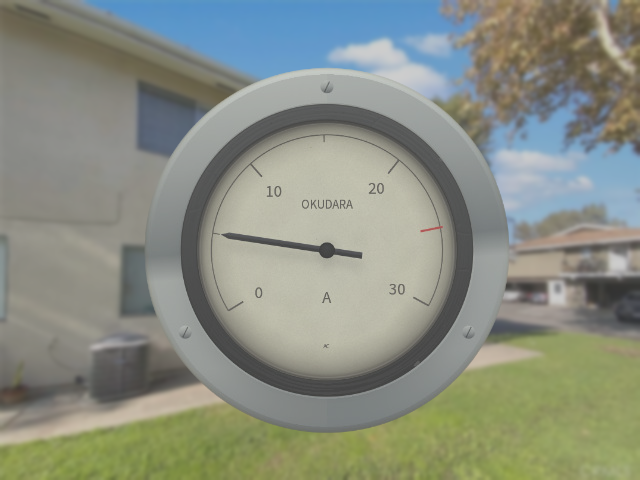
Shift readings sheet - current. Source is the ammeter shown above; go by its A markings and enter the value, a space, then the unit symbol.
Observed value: 5 A
